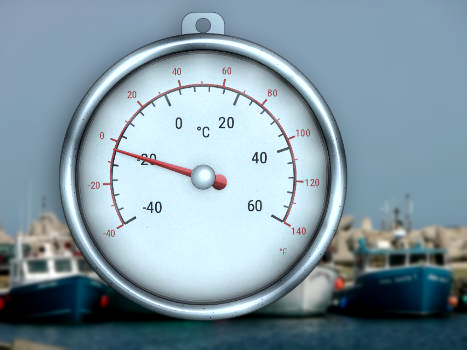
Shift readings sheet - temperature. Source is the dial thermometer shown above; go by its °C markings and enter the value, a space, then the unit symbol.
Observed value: -20 °C
